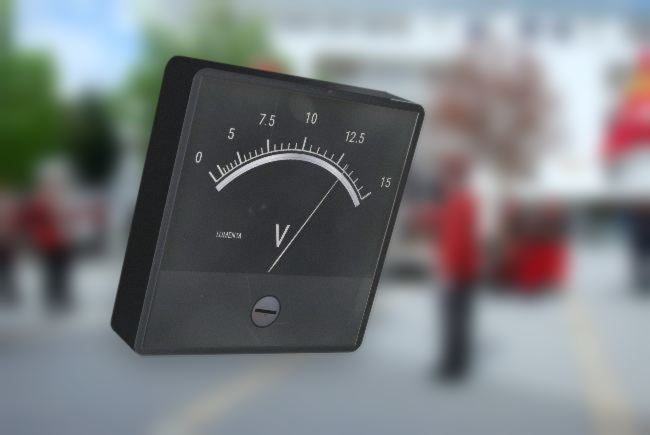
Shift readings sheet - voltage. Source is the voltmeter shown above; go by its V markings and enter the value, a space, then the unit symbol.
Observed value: 13 V
